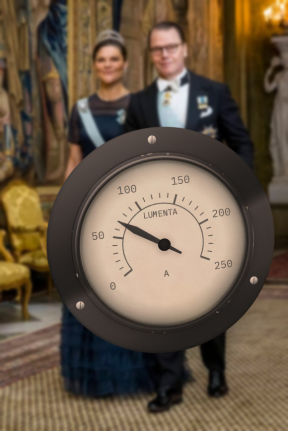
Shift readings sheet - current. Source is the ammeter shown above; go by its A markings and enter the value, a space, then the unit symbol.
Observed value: 70 A
